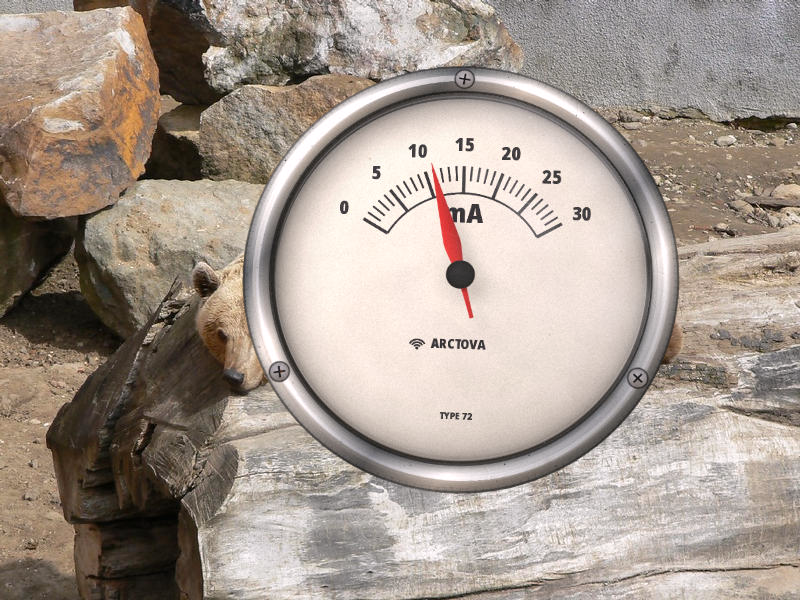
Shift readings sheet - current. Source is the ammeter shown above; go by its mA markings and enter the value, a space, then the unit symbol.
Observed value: 11 mA
